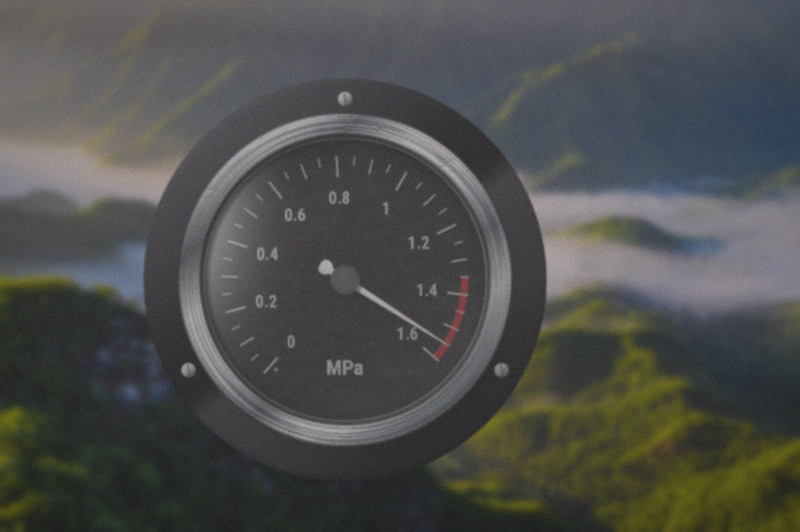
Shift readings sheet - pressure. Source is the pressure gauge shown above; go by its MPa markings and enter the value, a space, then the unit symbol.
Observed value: 1.55 MPa
